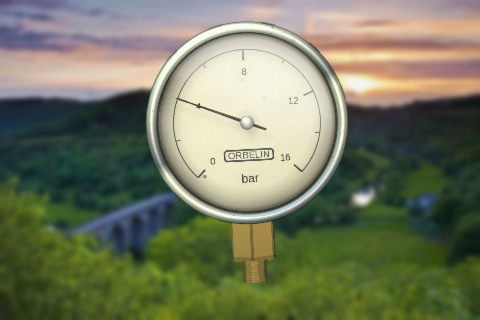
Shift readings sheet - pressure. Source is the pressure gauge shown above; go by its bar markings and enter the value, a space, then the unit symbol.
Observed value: 4 bar
